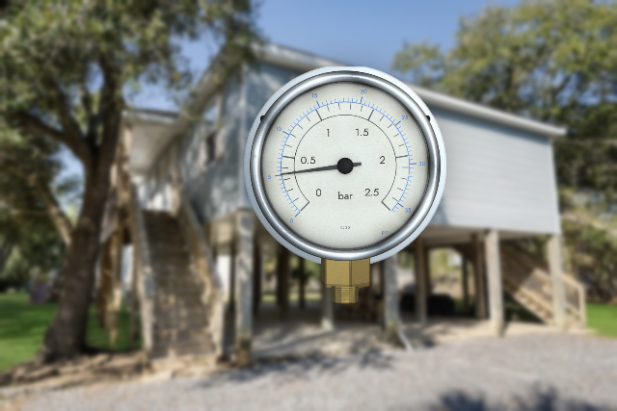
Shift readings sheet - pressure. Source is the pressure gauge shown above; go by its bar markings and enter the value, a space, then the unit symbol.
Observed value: 0.35 bar
